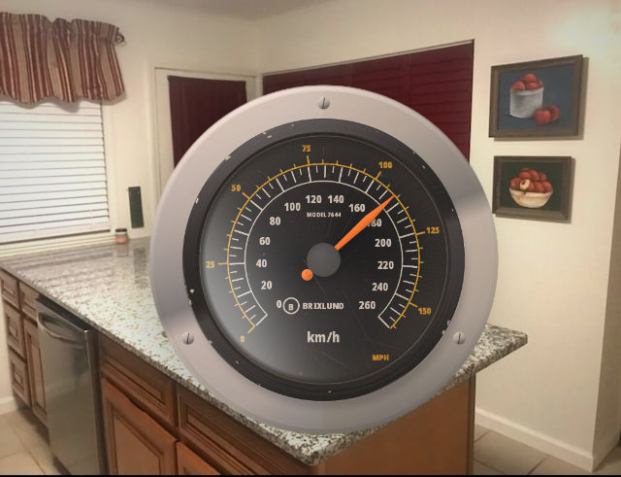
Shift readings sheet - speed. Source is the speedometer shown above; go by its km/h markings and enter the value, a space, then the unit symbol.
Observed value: 175 km/h
